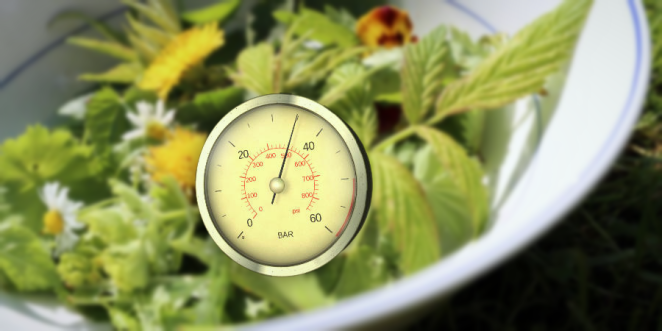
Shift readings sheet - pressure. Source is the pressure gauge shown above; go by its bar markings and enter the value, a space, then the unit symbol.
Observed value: 35 bar
